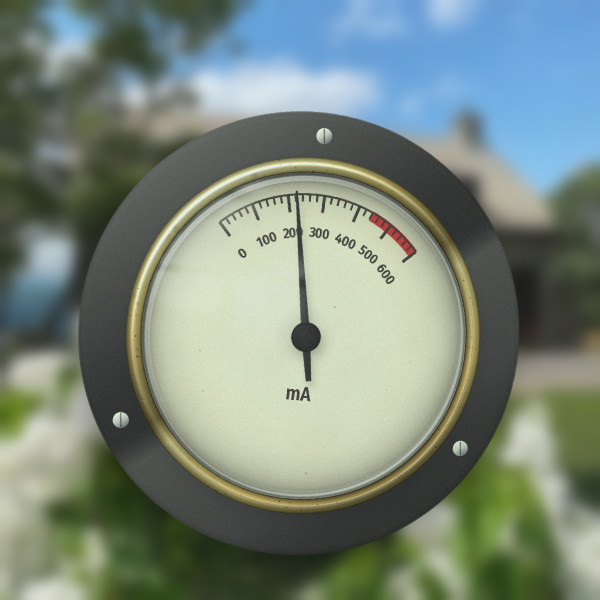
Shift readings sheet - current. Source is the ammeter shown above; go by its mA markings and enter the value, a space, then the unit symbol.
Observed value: 220 mA
